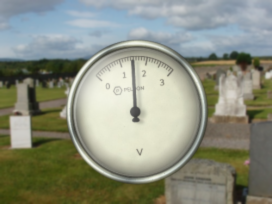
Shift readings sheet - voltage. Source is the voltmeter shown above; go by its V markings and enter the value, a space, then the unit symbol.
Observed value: 1.5 V
